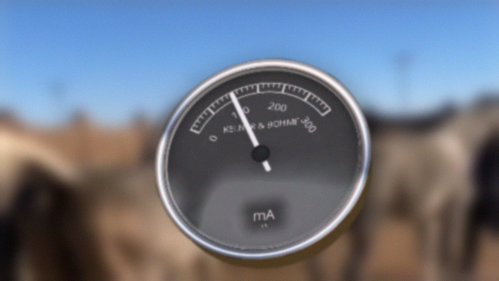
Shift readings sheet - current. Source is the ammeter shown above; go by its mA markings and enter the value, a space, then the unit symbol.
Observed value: 100 mA
